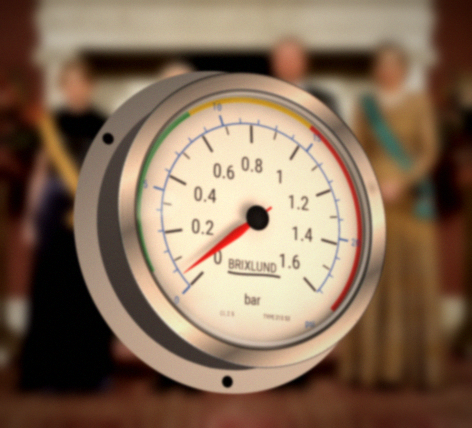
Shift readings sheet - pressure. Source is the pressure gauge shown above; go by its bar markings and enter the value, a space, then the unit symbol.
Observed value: 0.05 bar
